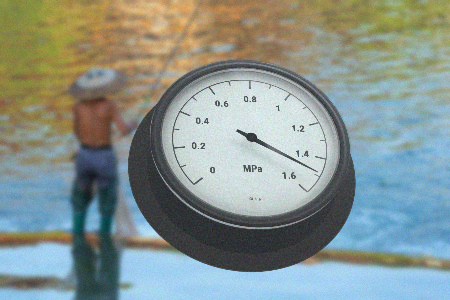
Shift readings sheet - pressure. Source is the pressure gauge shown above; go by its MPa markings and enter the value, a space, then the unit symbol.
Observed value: 1.5 MPa
